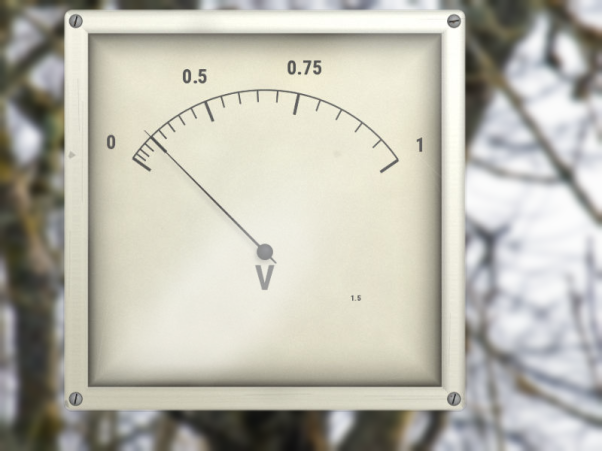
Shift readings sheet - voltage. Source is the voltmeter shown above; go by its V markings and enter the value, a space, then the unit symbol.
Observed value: 0.25 V
